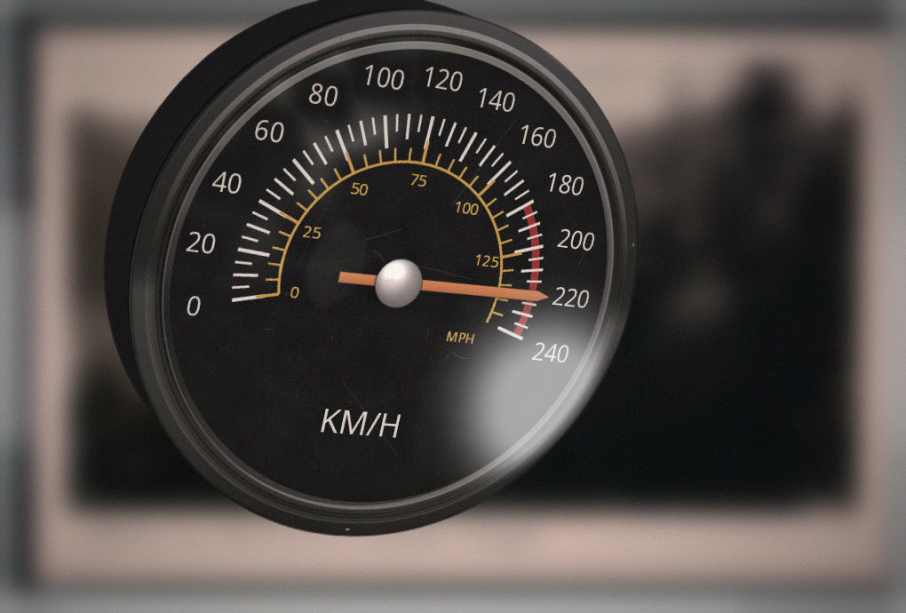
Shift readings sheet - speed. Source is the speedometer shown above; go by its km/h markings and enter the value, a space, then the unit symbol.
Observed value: 220 km/h
